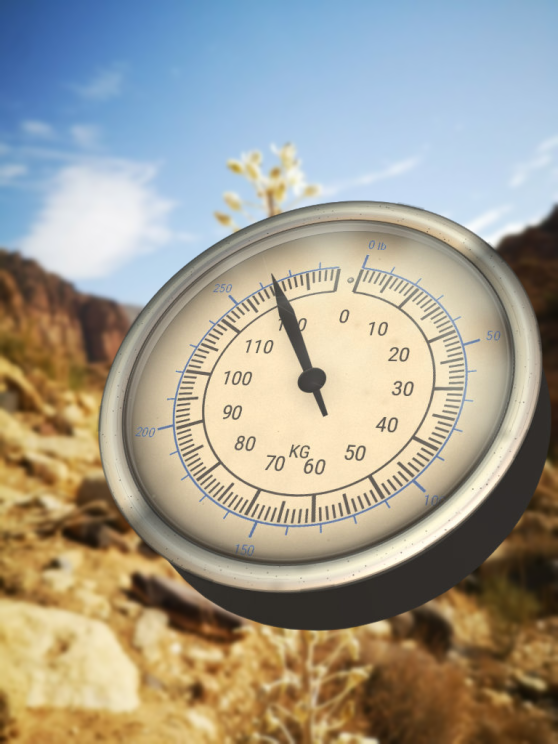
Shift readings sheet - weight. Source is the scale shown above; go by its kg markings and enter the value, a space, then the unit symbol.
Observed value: 120 kg
